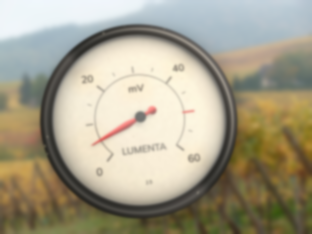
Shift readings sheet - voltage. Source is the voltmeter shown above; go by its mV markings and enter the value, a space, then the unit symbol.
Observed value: 5 mV
